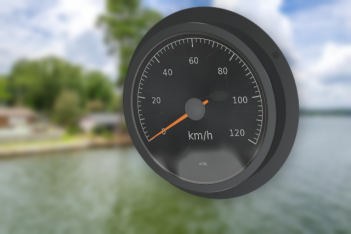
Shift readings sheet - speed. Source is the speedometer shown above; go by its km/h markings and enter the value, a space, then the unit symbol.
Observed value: 0 km/h
